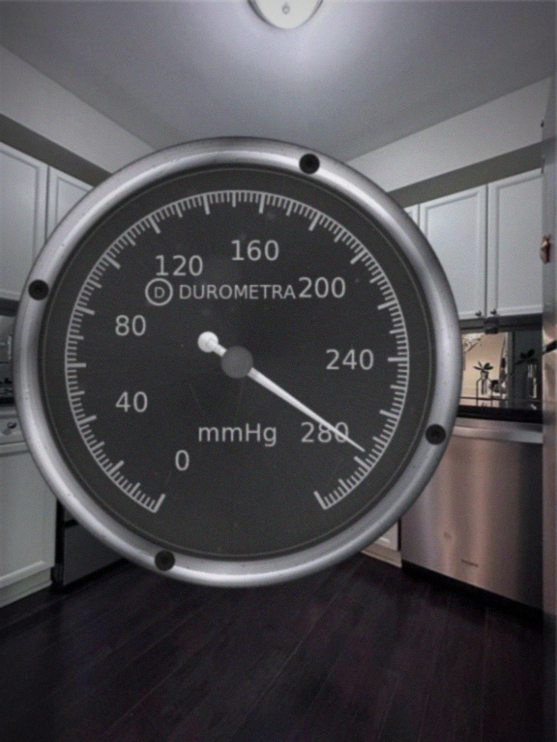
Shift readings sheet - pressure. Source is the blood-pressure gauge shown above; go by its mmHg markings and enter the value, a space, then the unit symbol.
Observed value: 276 mmHg
